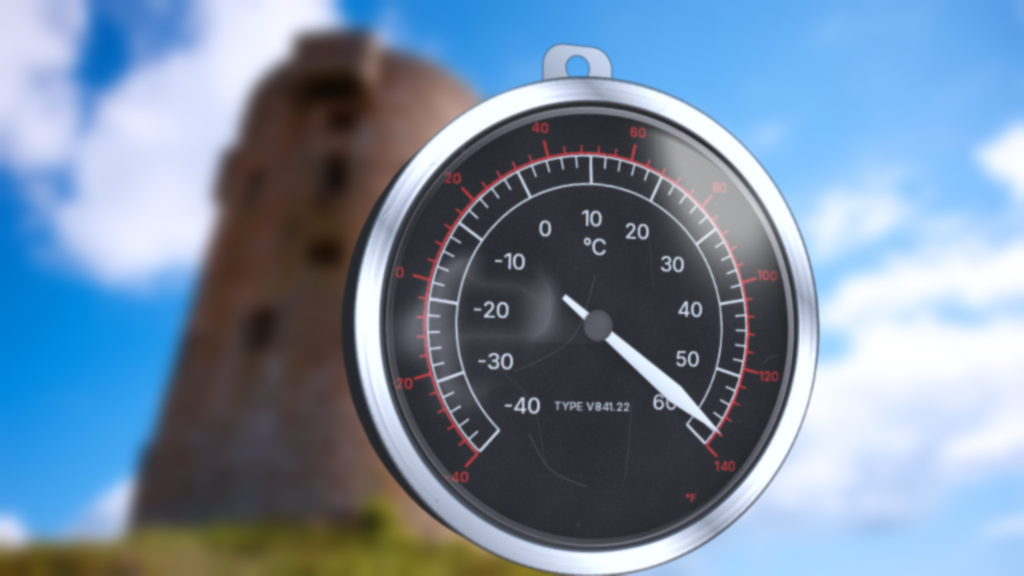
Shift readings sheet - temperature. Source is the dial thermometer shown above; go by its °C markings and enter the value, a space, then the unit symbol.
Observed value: 58 °C
